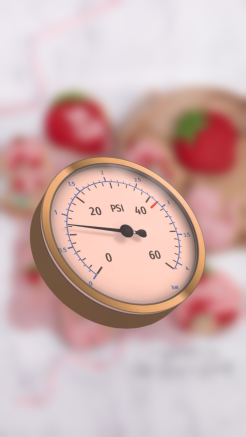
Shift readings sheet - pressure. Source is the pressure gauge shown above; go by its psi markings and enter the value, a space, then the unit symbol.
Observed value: 12 psi
